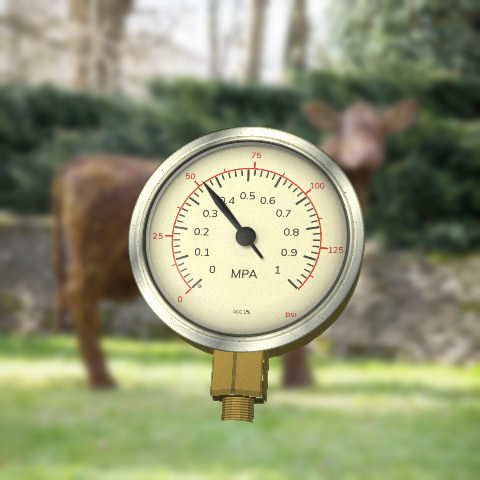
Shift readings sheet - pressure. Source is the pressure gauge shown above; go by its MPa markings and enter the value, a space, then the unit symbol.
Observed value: 0.36 MPa
